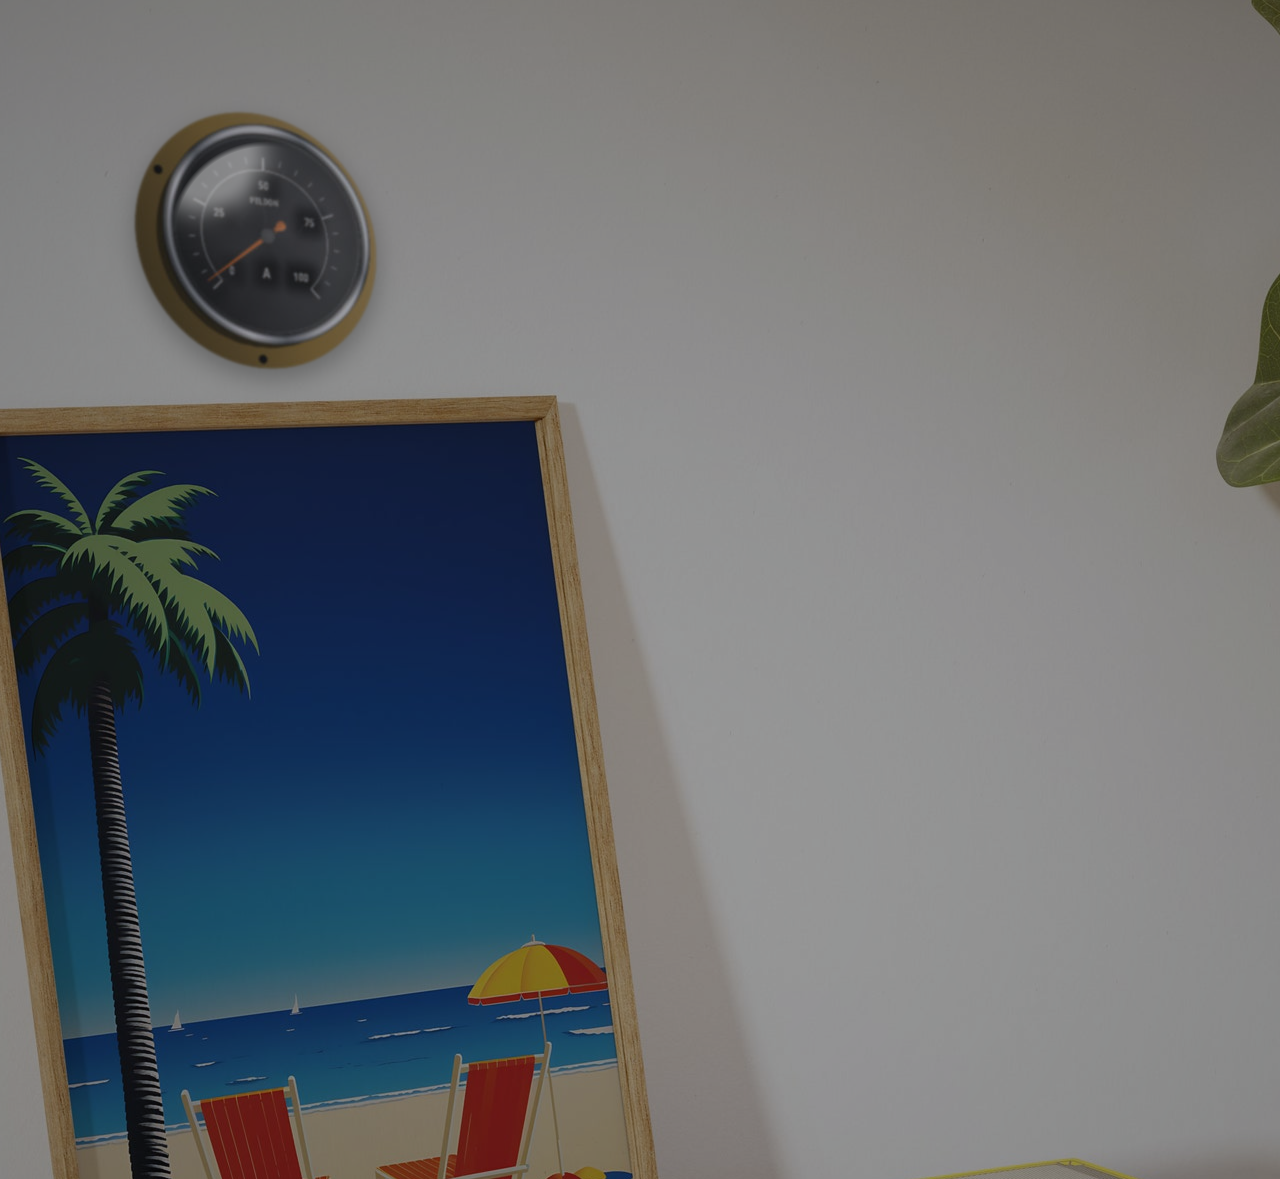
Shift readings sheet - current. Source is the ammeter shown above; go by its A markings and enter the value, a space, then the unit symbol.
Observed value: 2.5 A
